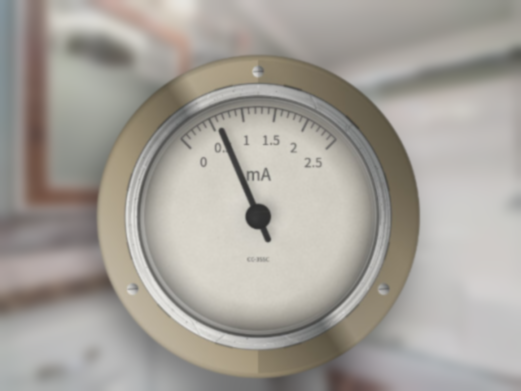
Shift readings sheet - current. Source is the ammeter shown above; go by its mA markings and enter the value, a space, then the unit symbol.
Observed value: 0.6 mA
